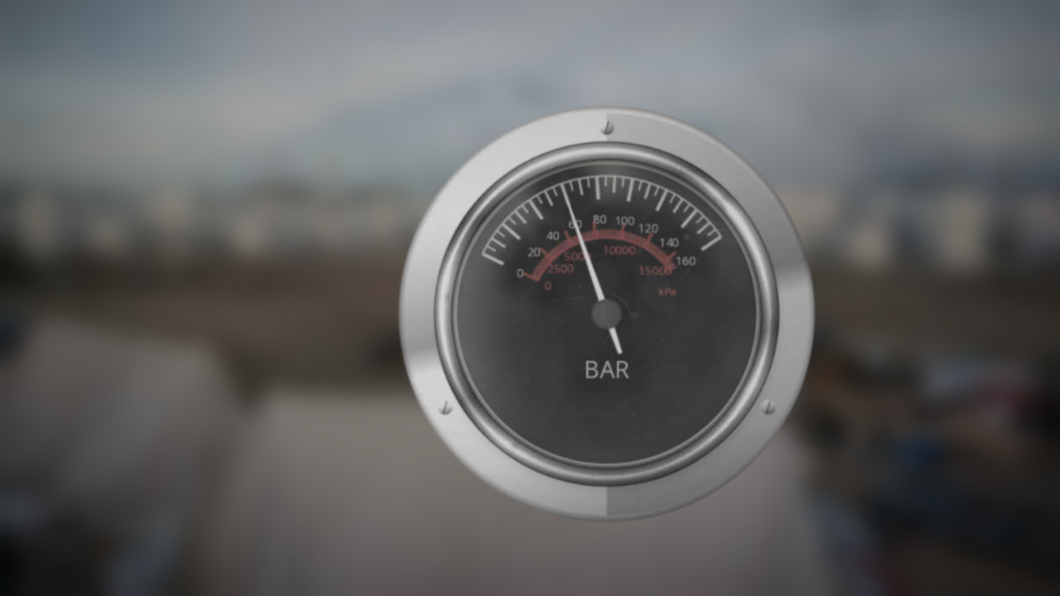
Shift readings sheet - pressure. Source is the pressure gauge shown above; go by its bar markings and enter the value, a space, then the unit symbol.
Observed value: 60 bar
